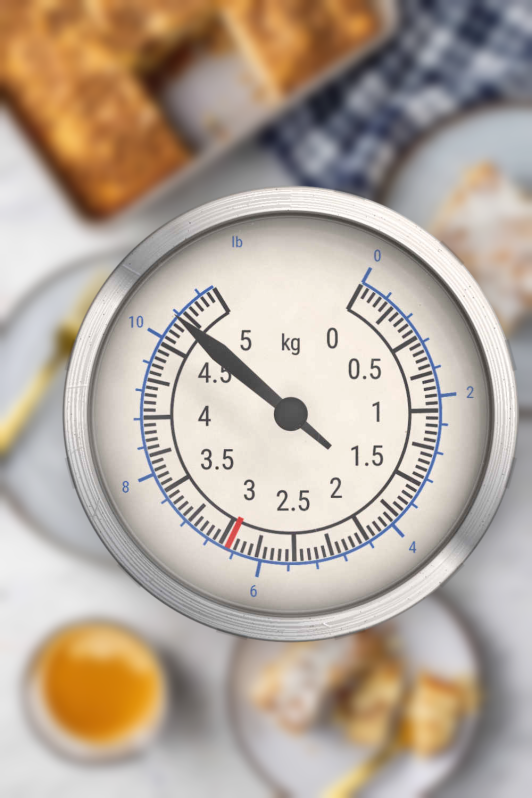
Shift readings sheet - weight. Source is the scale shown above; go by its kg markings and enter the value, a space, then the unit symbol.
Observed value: 4.7 kg
